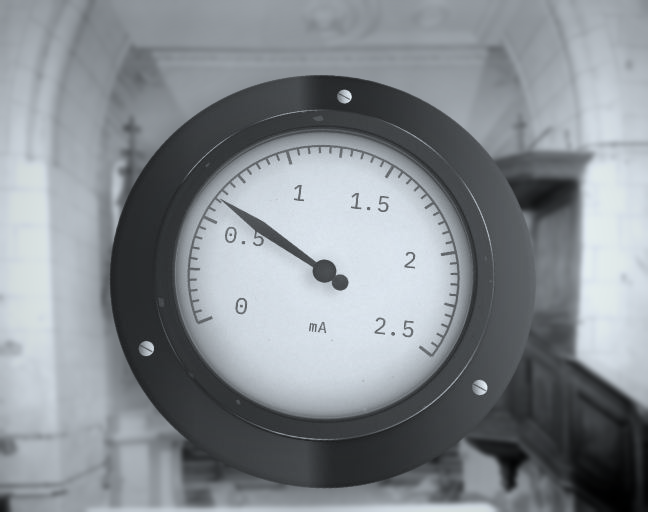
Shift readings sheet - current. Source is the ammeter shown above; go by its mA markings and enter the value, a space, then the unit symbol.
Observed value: 0.6 mA
